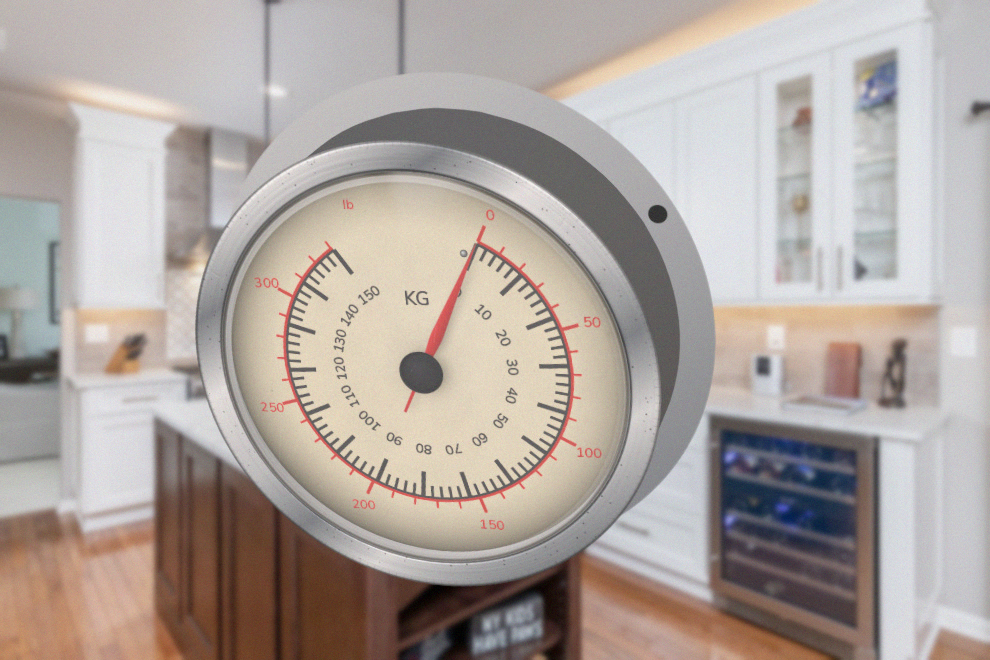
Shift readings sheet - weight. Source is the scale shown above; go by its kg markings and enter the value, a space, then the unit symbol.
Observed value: 0 kg
